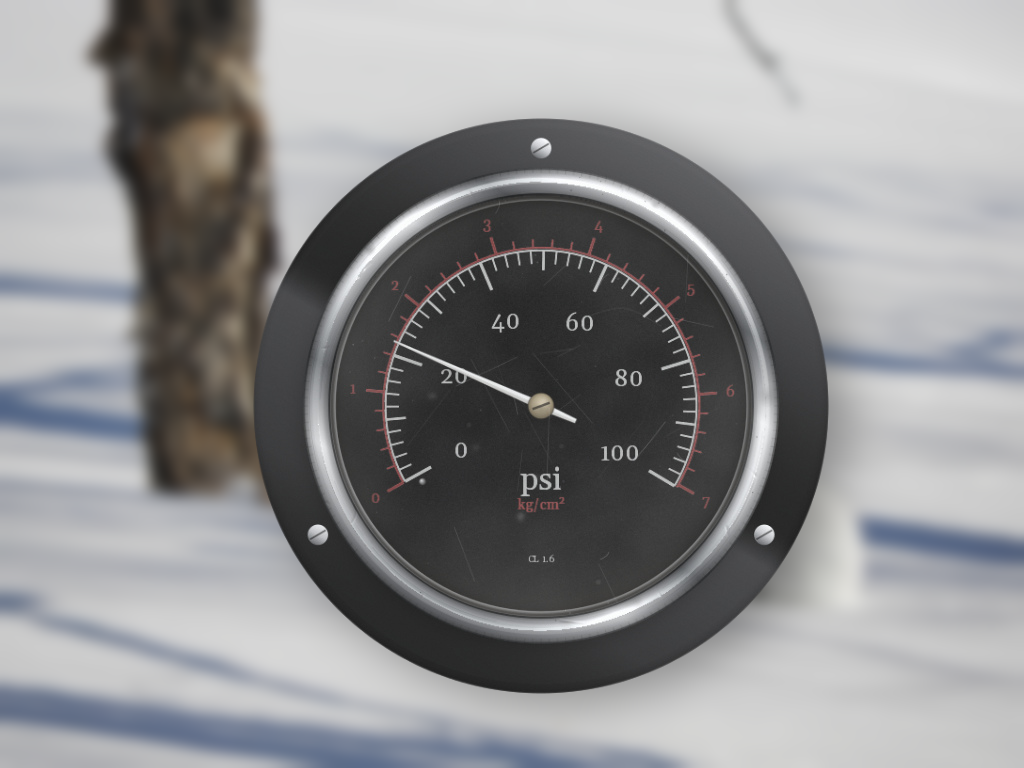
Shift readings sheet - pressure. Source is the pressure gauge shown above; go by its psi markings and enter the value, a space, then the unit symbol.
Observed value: 22 psi
